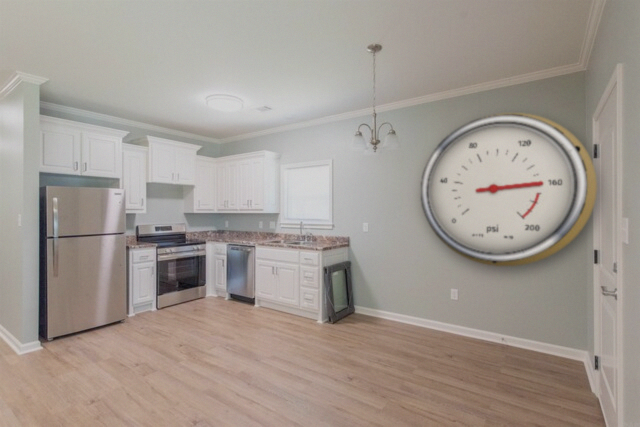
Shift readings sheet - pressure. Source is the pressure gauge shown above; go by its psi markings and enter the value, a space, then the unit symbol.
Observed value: 160 psi
